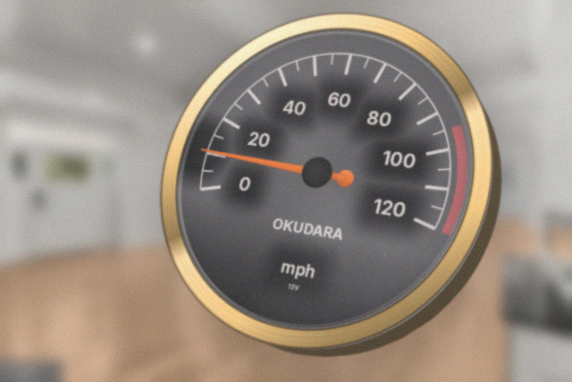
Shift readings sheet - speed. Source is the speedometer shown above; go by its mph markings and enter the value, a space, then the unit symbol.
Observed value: 10 mph
